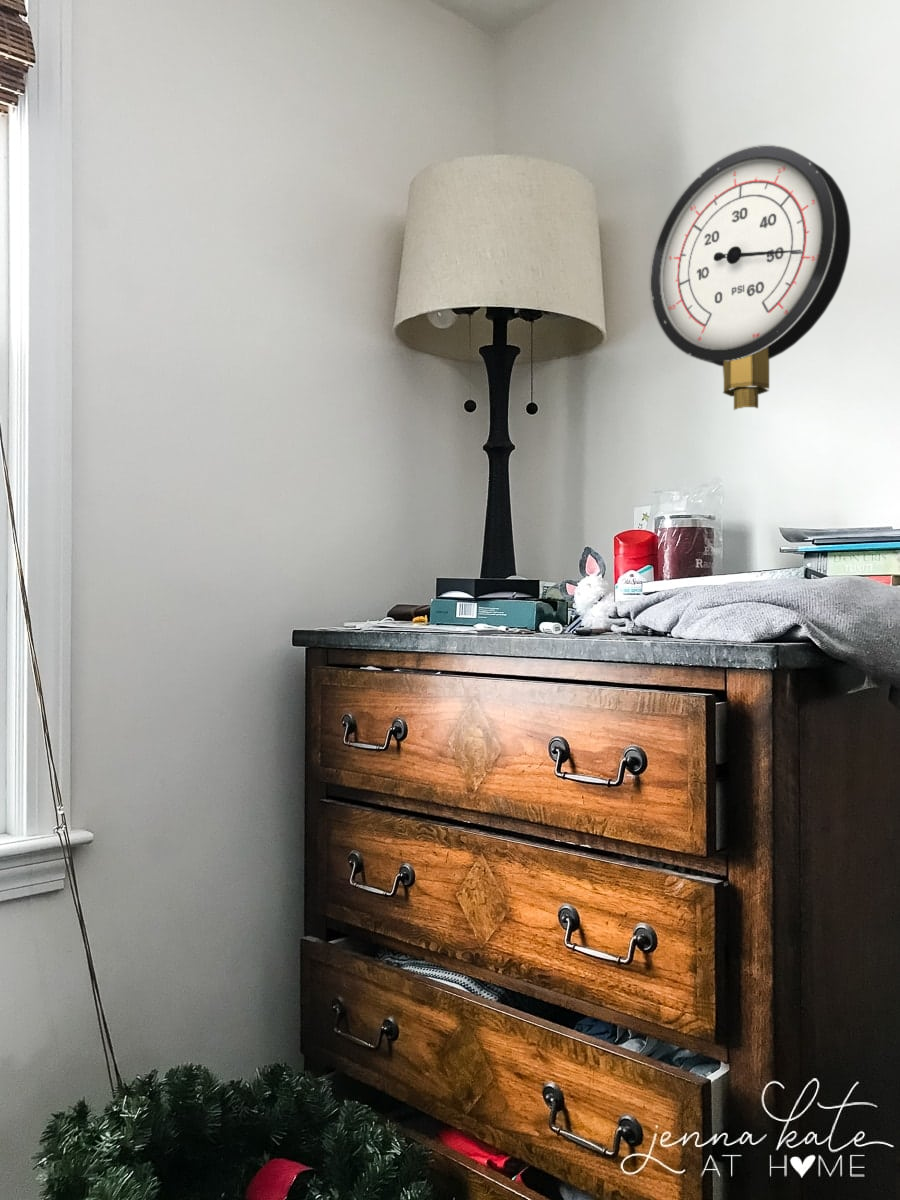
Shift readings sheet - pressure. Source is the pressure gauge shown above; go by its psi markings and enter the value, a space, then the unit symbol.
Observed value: 50 psi
